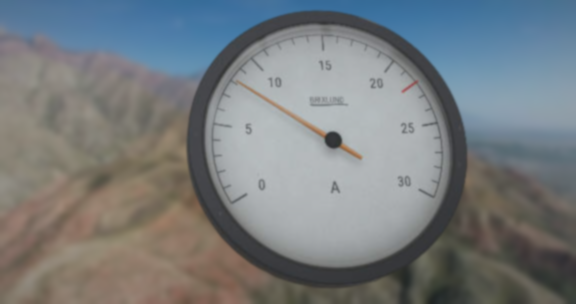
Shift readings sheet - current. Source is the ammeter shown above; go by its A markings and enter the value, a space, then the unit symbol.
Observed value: 8 A
